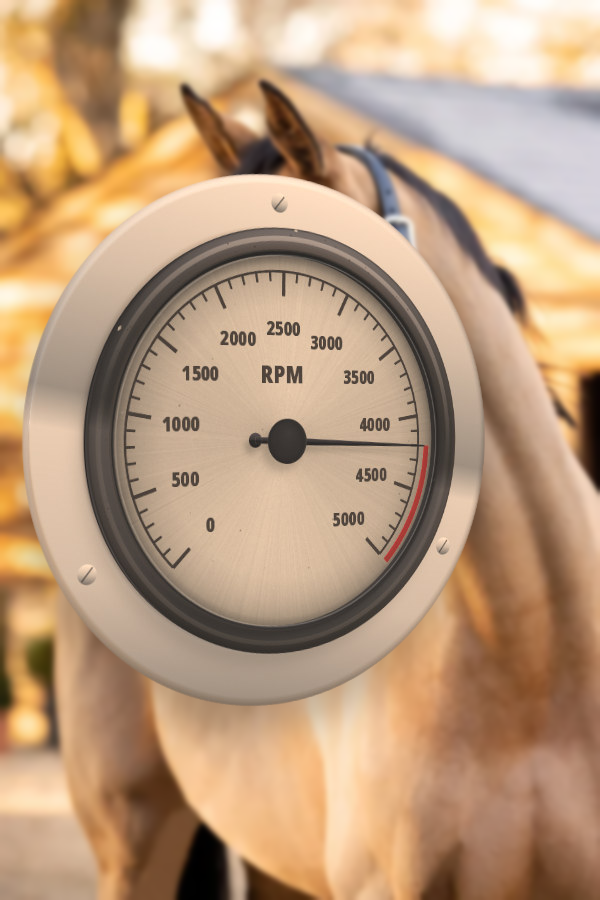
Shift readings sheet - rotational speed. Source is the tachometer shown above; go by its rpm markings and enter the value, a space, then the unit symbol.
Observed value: 4200 rpm
